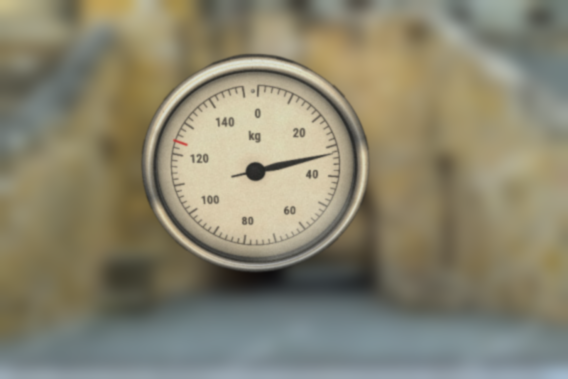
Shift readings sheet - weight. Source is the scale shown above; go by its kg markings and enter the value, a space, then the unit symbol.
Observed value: 32 kg
